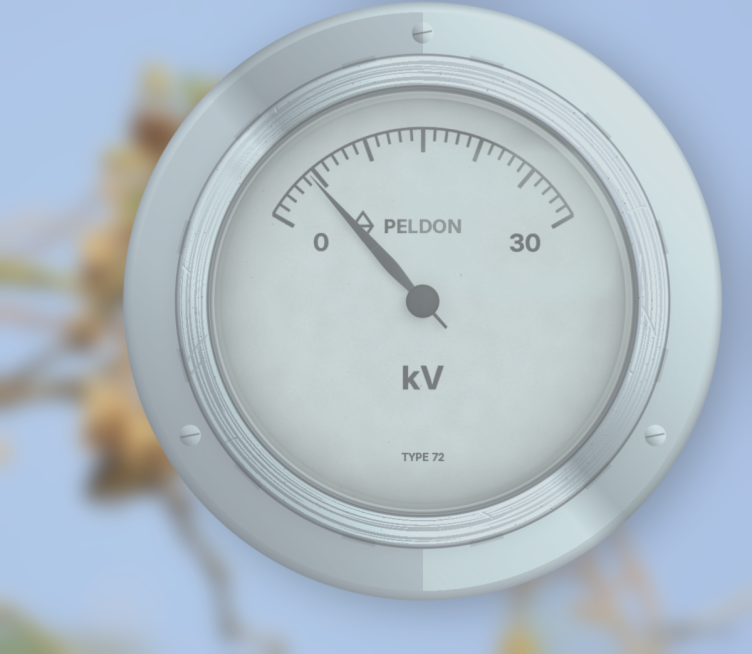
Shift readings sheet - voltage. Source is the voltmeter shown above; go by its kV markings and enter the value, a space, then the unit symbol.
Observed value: 4.5 kV
